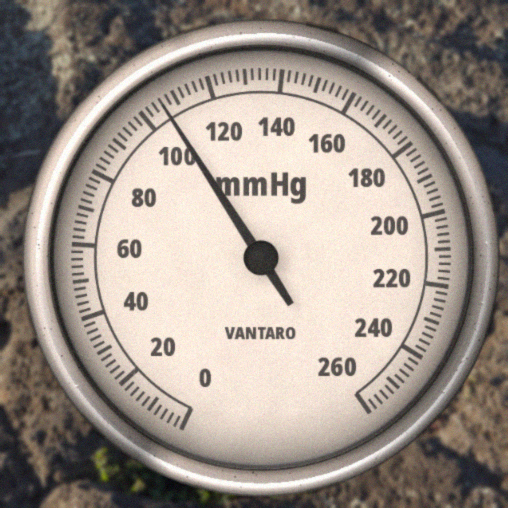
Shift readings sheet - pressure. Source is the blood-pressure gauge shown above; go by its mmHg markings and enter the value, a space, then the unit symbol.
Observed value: 106 mmHg
